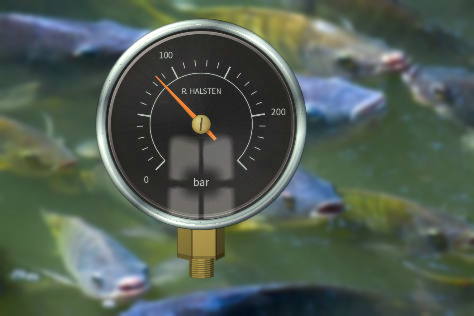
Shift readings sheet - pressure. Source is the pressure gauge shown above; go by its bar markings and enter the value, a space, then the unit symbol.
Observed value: 85 bar
